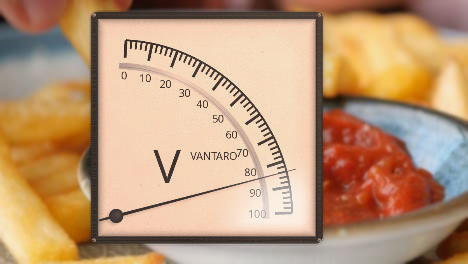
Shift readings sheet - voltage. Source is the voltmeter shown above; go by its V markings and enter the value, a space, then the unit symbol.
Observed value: 84 V
